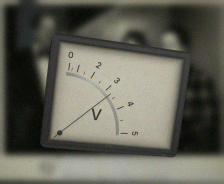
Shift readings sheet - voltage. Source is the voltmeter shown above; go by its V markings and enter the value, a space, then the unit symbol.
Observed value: 3.25 V
